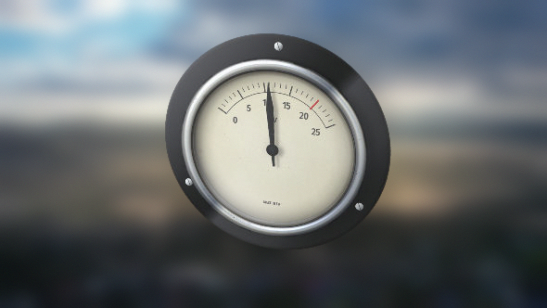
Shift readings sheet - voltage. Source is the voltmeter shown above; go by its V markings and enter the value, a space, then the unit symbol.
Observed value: 11 V
